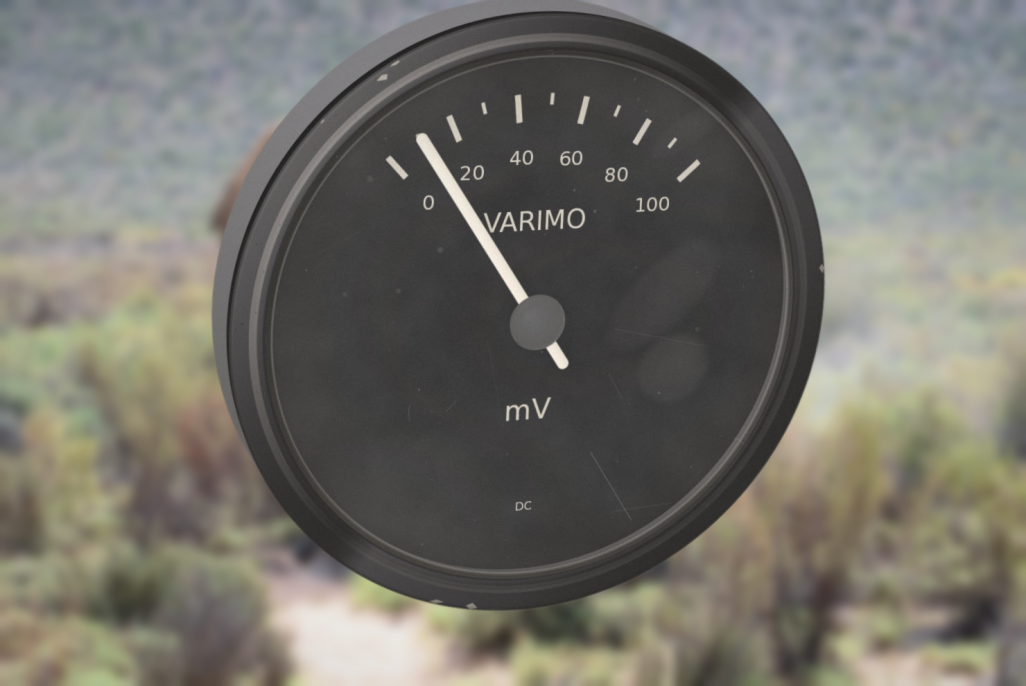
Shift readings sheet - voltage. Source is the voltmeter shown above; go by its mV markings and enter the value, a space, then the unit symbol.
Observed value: 10 mV
